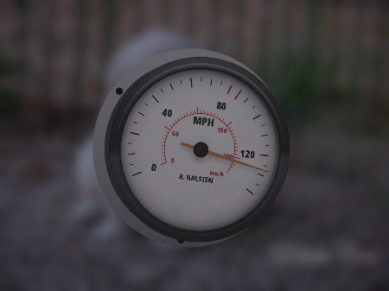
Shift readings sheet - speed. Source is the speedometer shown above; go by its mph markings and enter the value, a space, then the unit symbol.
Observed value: 127.5 mph
